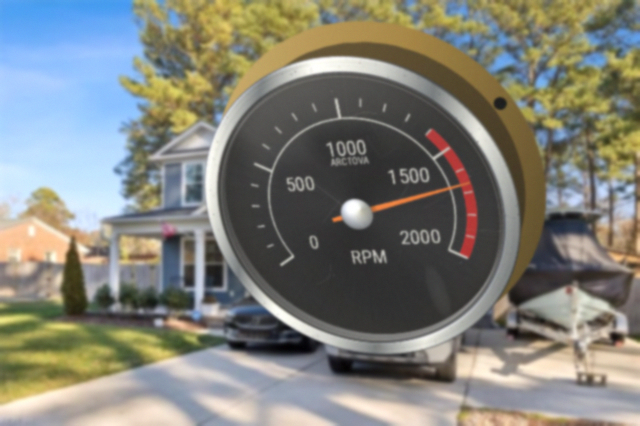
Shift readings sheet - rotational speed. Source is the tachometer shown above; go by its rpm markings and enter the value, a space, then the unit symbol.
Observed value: 1650 rpm
